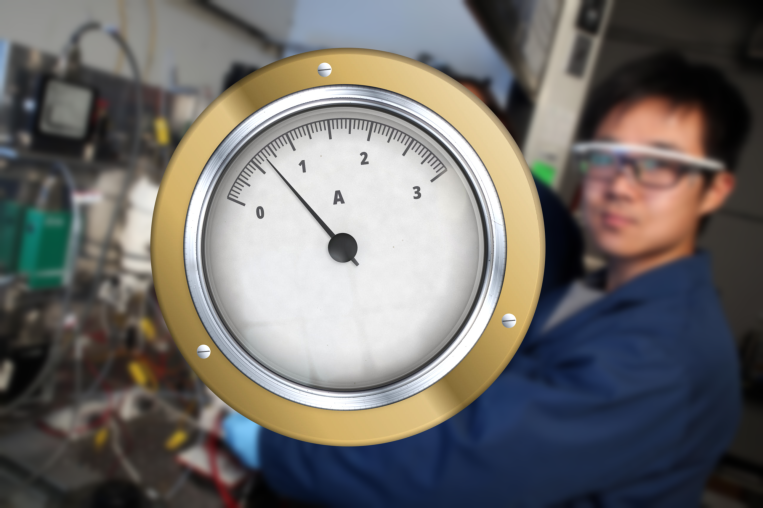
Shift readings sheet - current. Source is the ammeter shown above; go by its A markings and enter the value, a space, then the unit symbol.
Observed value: 0.65 A
